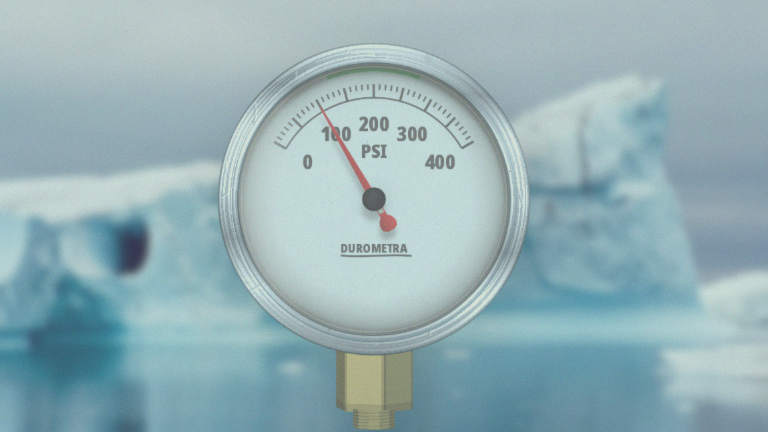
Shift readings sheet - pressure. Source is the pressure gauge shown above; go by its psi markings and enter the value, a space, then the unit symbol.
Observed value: 100 psi
